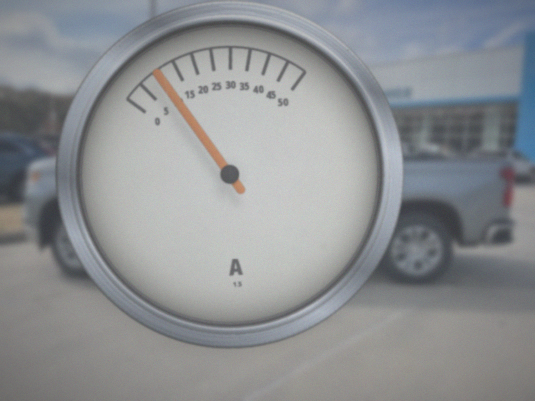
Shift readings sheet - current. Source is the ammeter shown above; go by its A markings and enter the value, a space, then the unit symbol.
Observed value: 10 A
